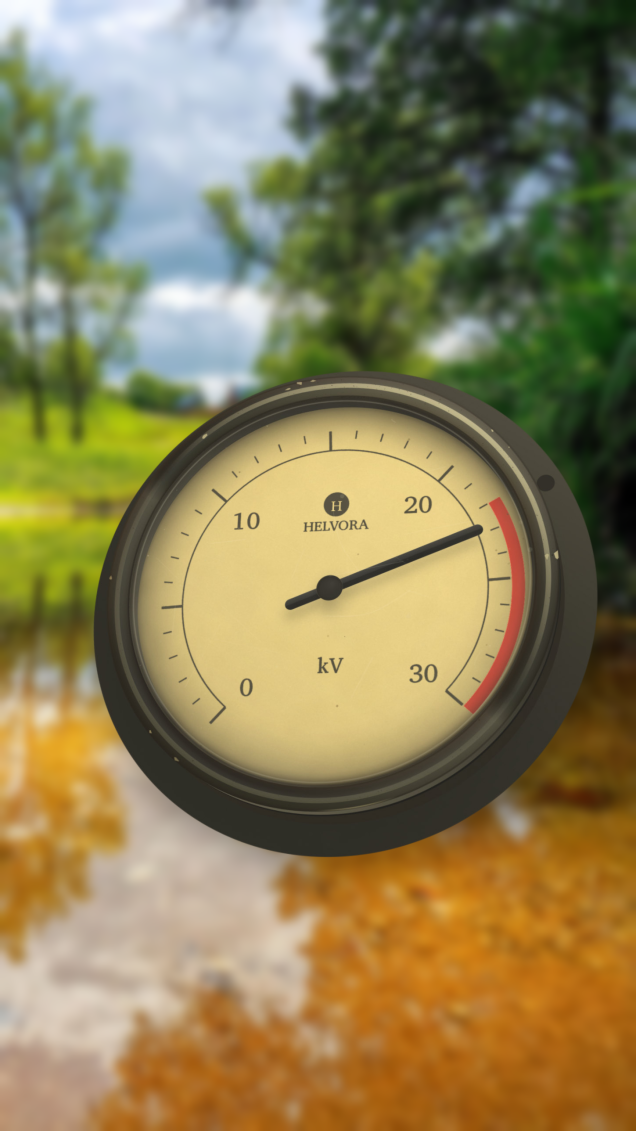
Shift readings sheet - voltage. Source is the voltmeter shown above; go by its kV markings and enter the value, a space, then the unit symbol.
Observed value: 23 kV
